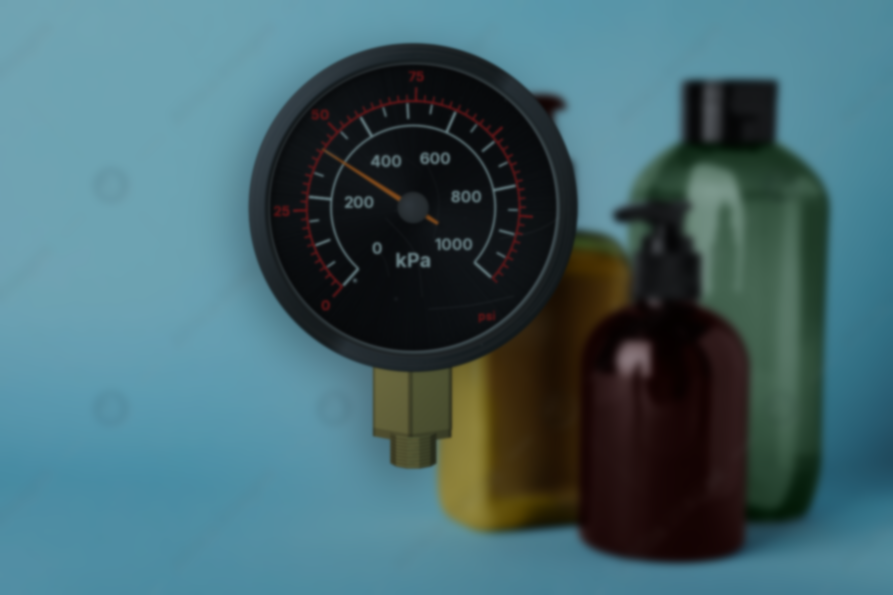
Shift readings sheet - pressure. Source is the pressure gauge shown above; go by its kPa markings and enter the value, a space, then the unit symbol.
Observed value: 300 kPa
